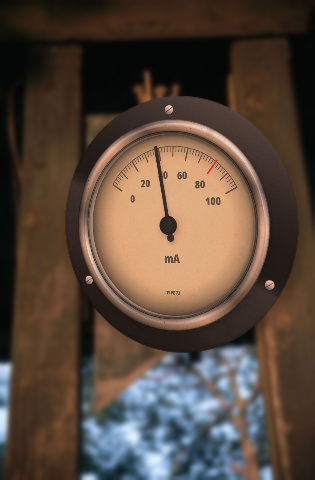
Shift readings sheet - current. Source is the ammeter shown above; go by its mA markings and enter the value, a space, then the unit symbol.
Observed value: 40 mA
